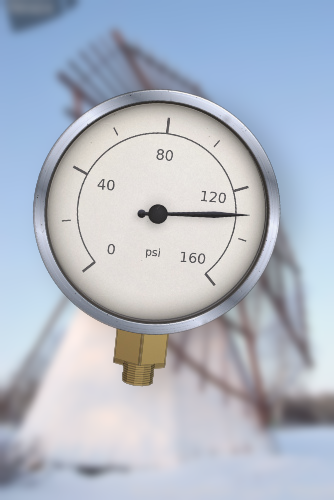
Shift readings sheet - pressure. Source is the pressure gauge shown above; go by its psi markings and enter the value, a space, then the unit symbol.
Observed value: 130 psi
